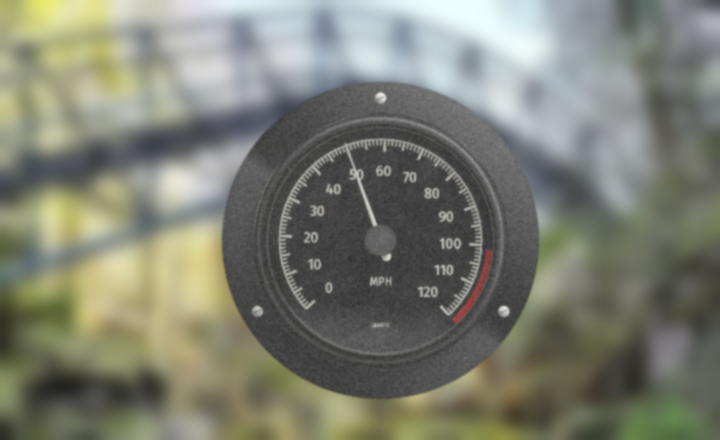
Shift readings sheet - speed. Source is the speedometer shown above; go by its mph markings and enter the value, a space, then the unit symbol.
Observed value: 50 mph
